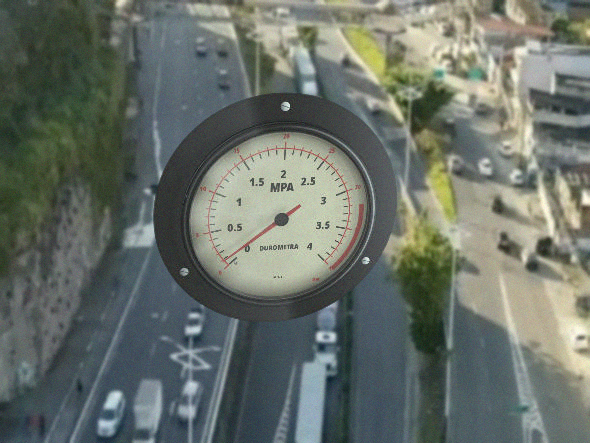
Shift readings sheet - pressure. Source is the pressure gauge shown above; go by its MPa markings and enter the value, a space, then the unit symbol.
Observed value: 0.1 MPa
